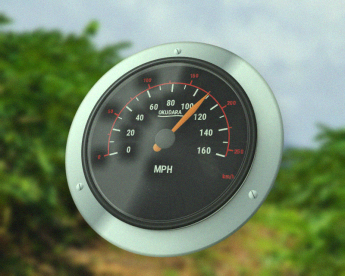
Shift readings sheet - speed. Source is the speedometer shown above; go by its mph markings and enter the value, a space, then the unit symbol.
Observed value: 110 mph
